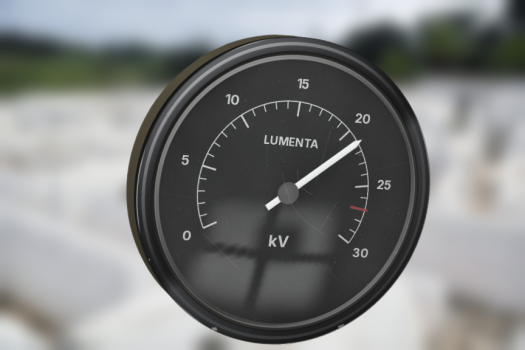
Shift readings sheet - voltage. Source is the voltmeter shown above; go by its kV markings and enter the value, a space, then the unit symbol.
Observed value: 21 kV
